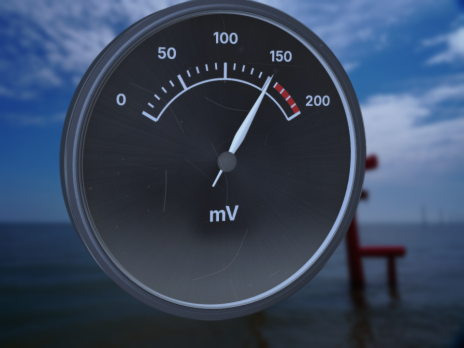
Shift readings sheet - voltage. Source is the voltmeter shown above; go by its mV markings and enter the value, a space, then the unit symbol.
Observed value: 150 mV
